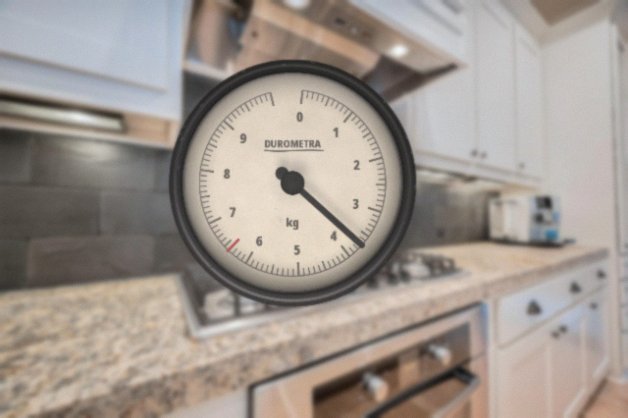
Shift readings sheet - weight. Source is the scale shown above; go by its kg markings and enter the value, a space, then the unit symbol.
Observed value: 3.7 kg
